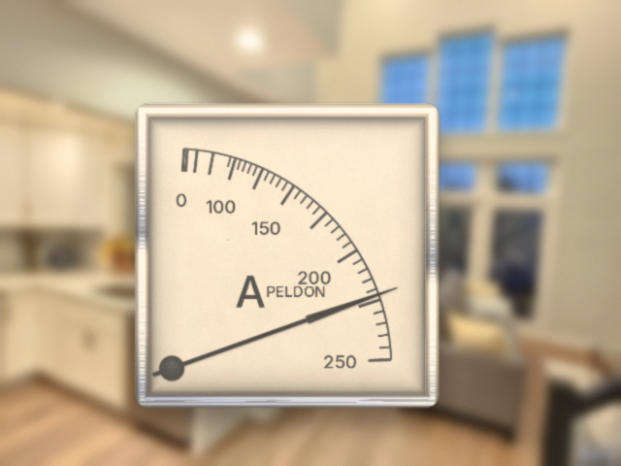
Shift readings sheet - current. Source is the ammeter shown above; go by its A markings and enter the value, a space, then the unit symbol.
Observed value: 222.5 A
